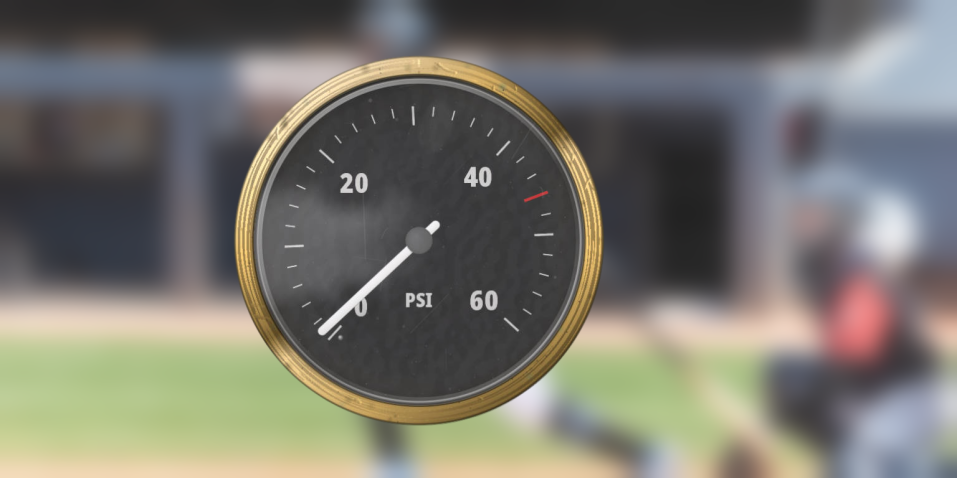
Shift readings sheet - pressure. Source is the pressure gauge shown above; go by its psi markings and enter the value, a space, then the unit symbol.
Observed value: 1 psi
